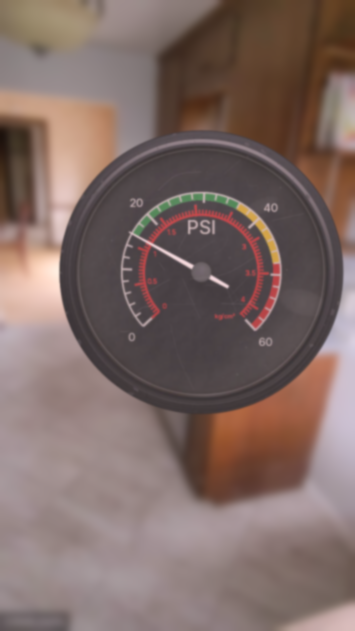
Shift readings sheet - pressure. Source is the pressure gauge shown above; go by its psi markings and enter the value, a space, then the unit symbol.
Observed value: 16 psi
